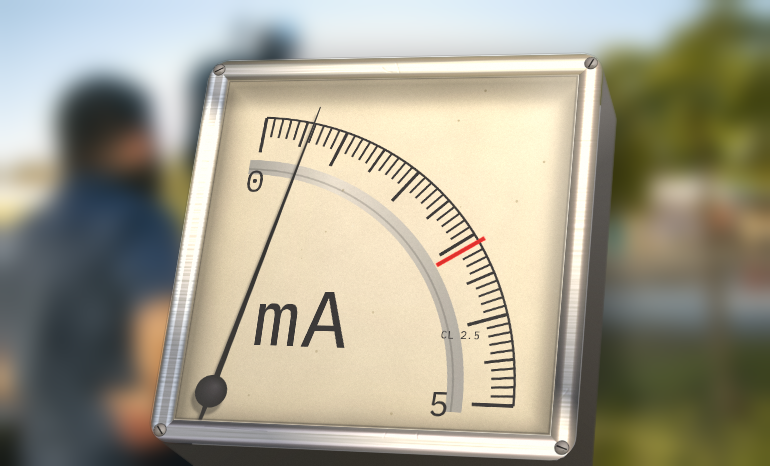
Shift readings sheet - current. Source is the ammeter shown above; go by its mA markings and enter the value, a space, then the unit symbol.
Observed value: 0.6 mA
